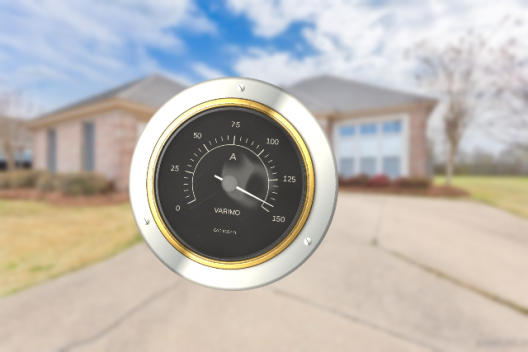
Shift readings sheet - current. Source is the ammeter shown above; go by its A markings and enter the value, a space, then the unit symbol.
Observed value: 145 A
